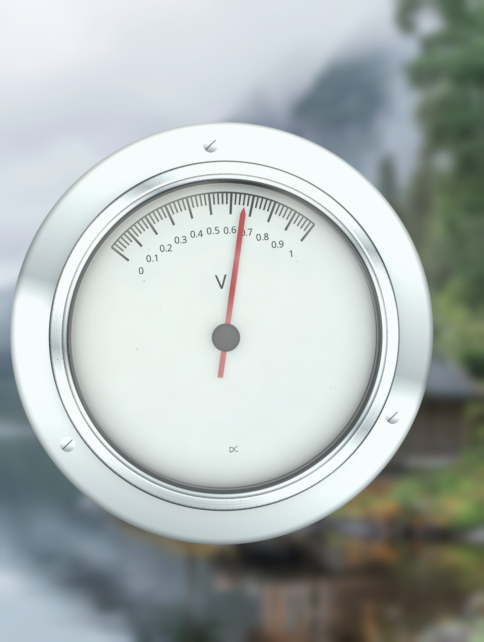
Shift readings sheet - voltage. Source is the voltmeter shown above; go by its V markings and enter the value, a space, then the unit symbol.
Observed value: 0.66 V
